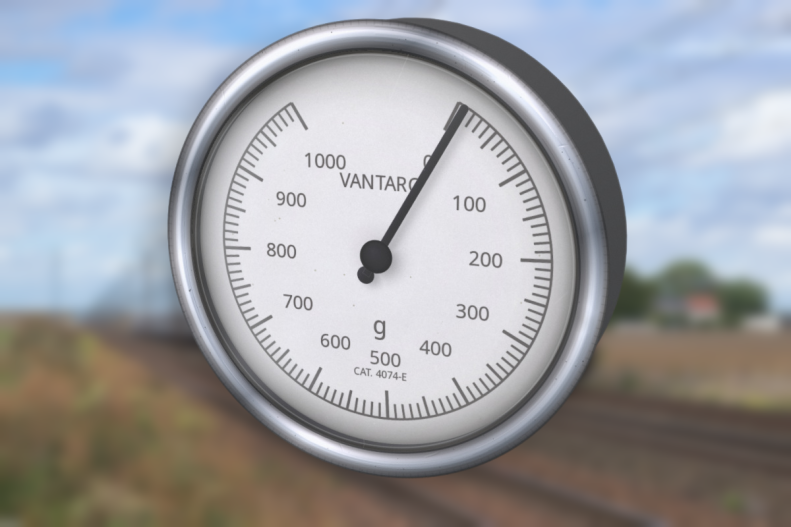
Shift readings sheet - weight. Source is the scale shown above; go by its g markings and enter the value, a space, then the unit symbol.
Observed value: 10 g
